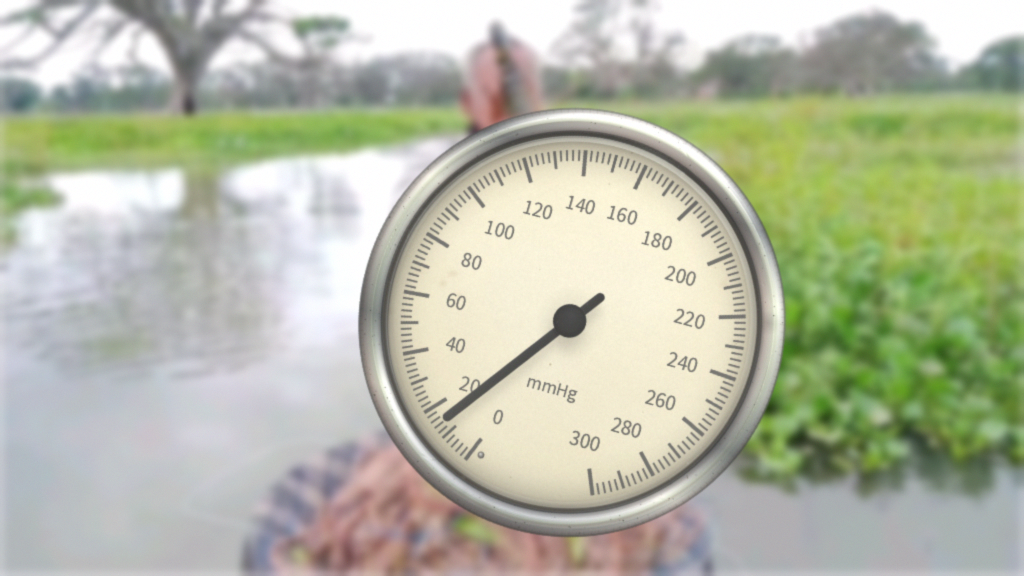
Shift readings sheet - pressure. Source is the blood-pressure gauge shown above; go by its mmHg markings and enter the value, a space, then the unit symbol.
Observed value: 14 mmHg
